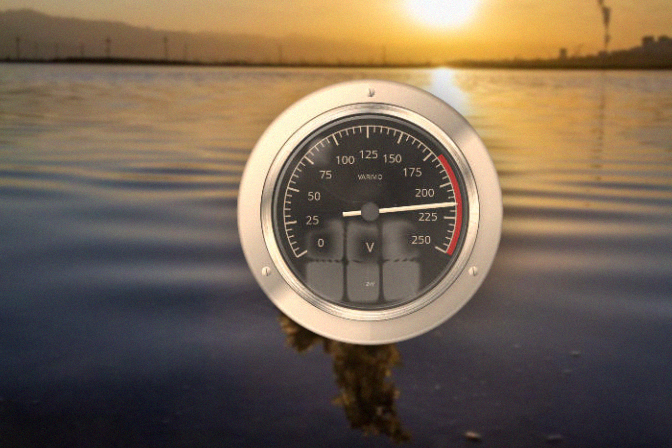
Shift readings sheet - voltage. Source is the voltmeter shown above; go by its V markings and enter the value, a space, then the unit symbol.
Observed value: 215 V
